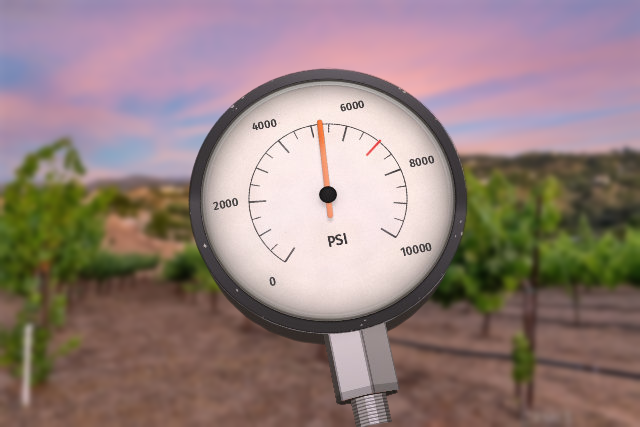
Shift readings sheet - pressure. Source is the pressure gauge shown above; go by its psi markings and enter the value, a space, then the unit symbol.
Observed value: 5250 psi
